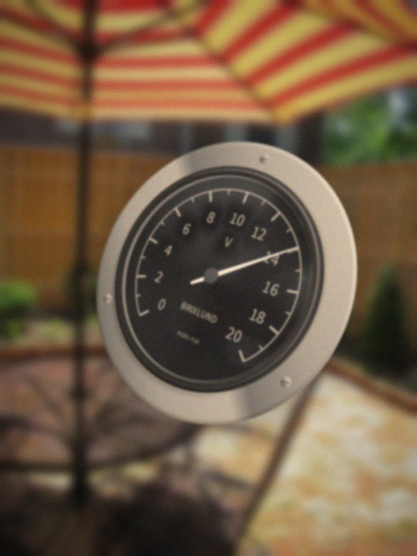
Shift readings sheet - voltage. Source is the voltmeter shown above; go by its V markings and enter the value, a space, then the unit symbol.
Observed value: 14 V
